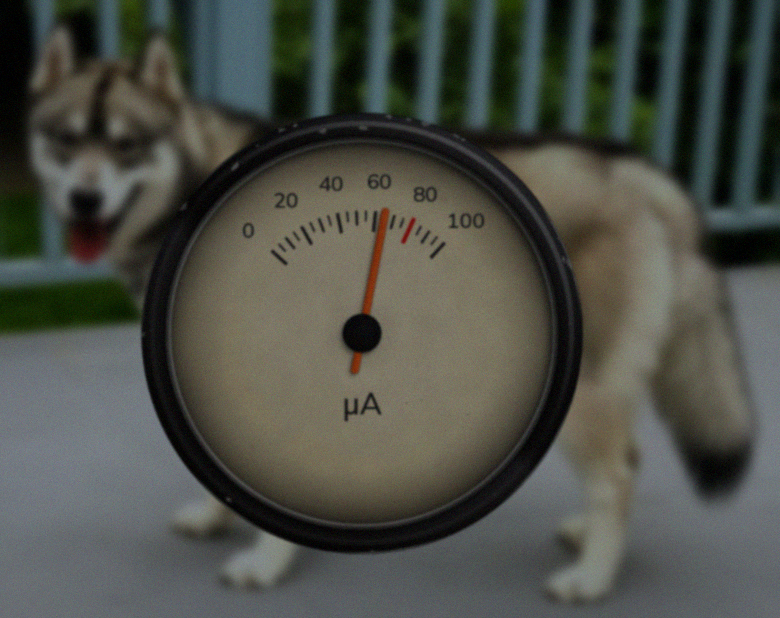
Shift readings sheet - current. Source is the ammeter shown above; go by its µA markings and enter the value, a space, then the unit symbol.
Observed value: 65 µA
